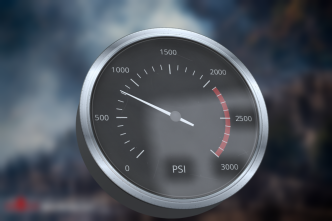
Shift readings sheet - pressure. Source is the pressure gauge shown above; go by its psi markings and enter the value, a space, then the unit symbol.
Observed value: 800 psi
